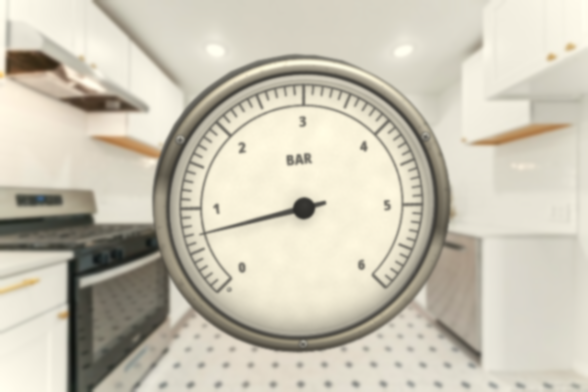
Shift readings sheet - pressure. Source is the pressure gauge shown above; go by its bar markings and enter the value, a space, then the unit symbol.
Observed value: 0.7 bar
